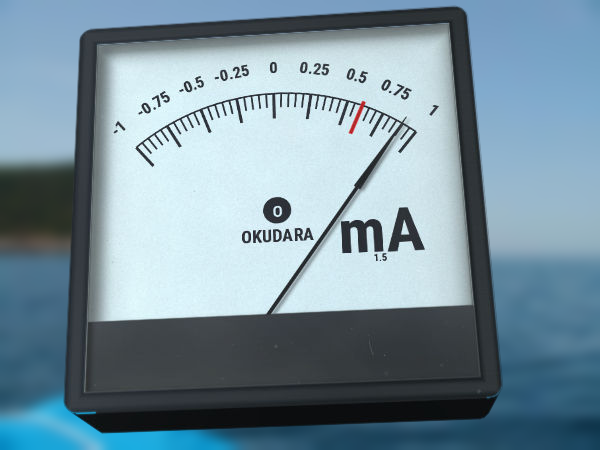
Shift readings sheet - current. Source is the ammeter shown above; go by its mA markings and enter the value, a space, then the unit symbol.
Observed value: 0.9 mA
